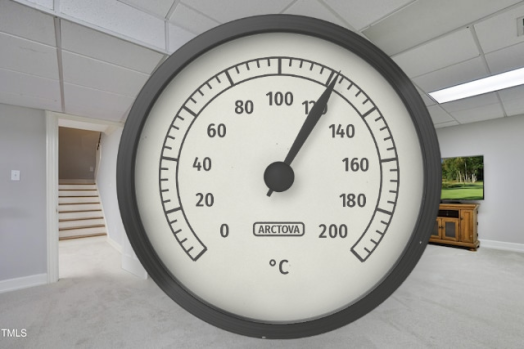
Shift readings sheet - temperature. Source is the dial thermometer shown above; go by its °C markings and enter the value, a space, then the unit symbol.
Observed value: 122 °C
